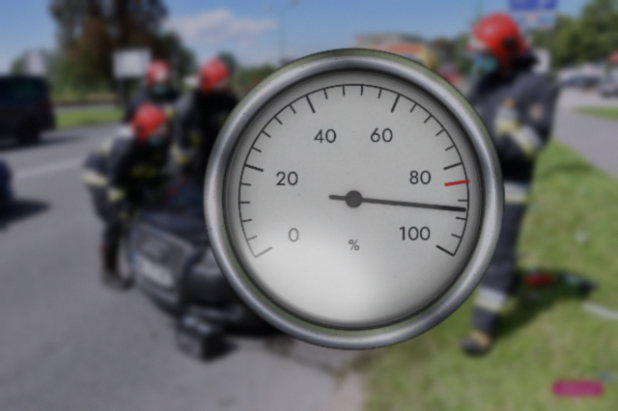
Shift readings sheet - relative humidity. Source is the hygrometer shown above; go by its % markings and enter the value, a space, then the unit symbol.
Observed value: 90 %
